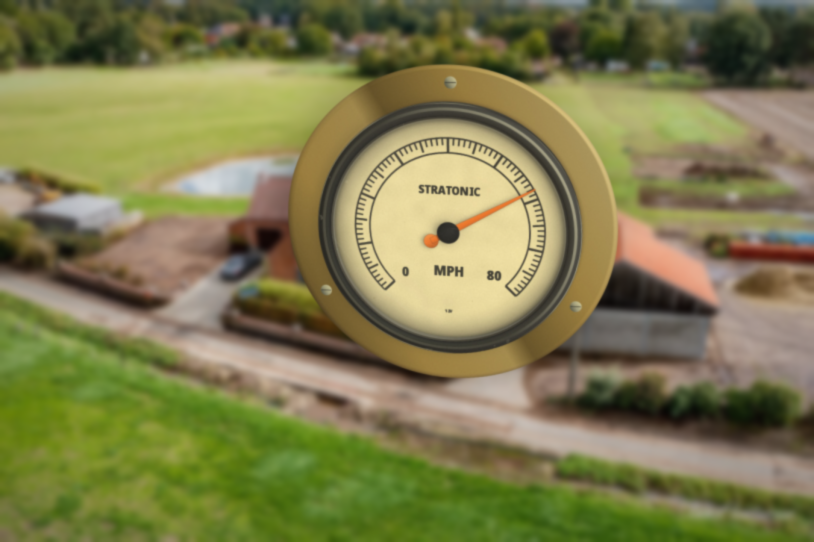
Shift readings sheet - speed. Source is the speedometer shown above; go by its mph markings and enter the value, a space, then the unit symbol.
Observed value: 58 mph
